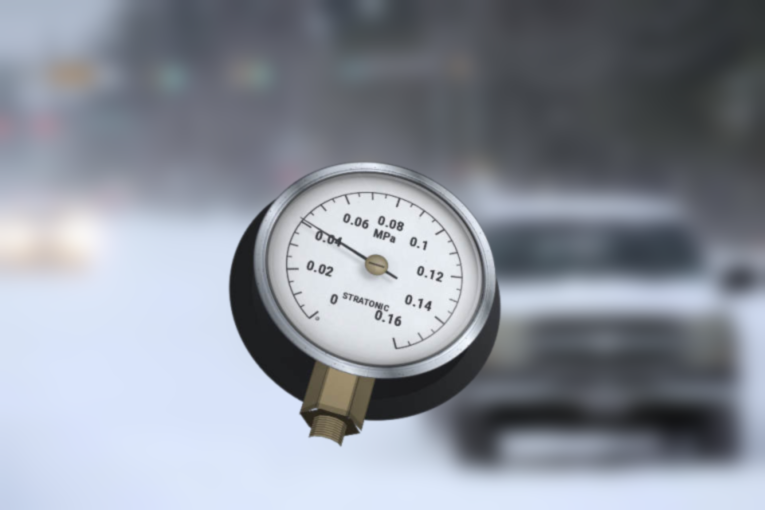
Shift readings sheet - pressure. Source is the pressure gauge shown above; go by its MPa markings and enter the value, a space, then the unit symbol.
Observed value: 0.04 MPa
